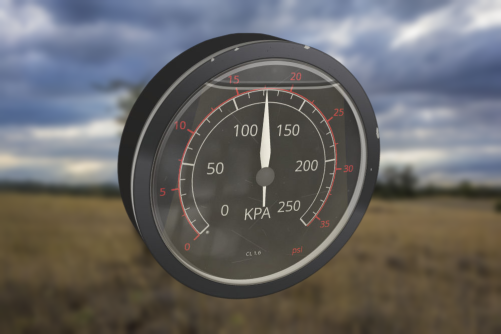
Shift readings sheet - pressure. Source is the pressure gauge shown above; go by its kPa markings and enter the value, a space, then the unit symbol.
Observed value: 120 kPa
